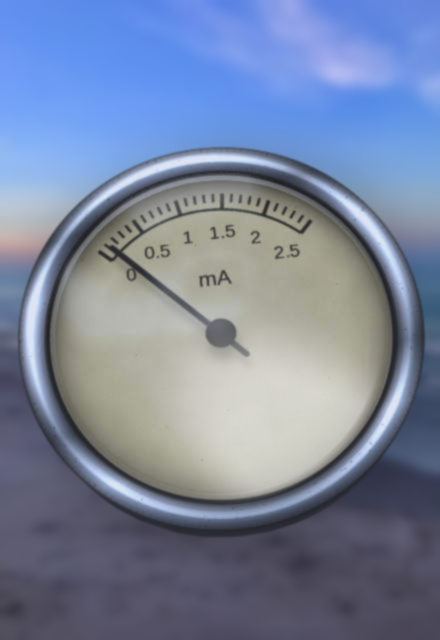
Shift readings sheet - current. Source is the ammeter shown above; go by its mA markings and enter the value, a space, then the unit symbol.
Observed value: 0.1 mA
